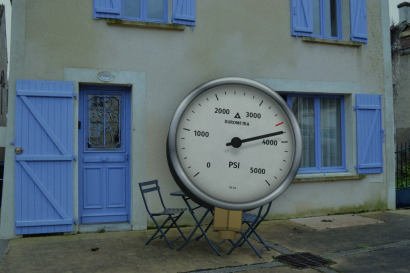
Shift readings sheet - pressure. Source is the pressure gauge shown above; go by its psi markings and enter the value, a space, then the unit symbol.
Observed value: 3800 psi
